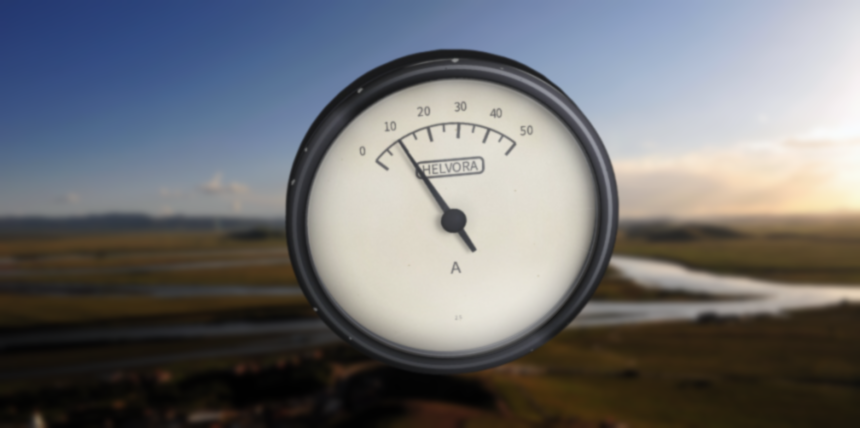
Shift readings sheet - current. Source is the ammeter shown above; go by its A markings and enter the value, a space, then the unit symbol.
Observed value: 10 A
